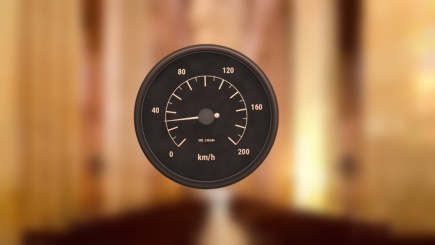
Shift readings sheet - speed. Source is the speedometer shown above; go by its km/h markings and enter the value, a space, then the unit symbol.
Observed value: 30 km/h
